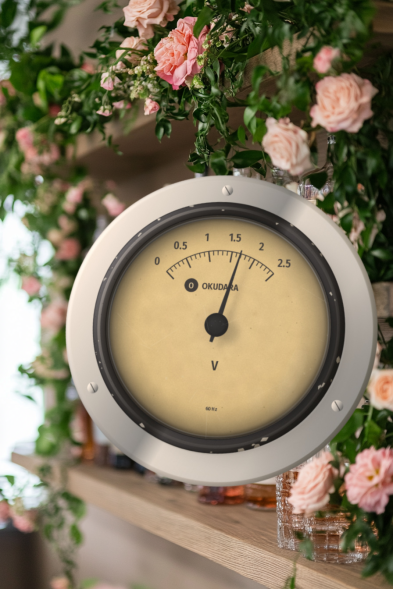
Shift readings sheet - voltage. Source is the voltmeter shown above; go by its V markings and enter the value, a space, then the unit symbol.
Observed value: 1.7 V
